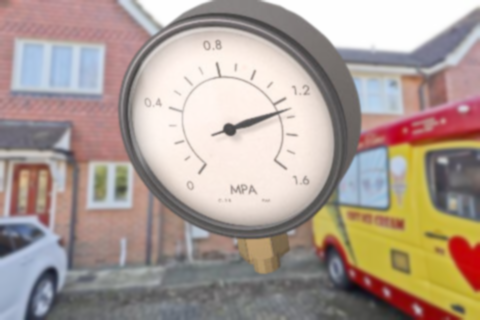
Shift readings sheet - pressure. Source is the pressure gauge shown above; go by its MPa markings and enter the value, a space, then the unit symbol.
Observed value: 1.25 MPa
